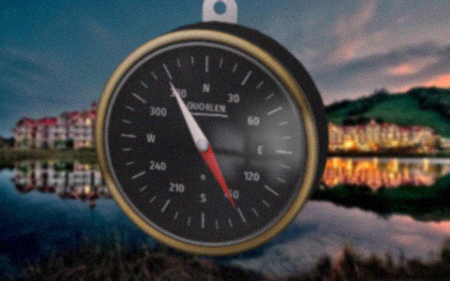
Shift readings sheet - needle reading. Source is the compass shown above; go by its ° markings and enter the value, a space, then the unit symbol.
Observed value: 150 °
